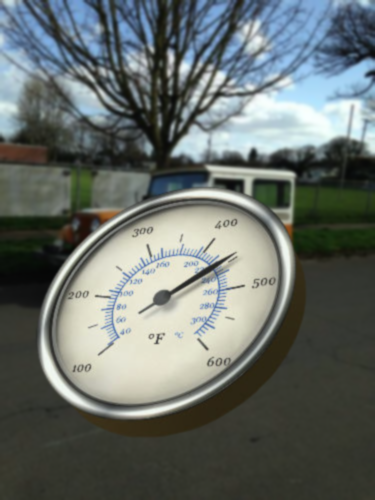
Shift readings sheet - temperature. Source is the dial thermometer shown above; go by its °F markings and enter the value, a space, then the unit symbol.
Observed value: 450 °F
